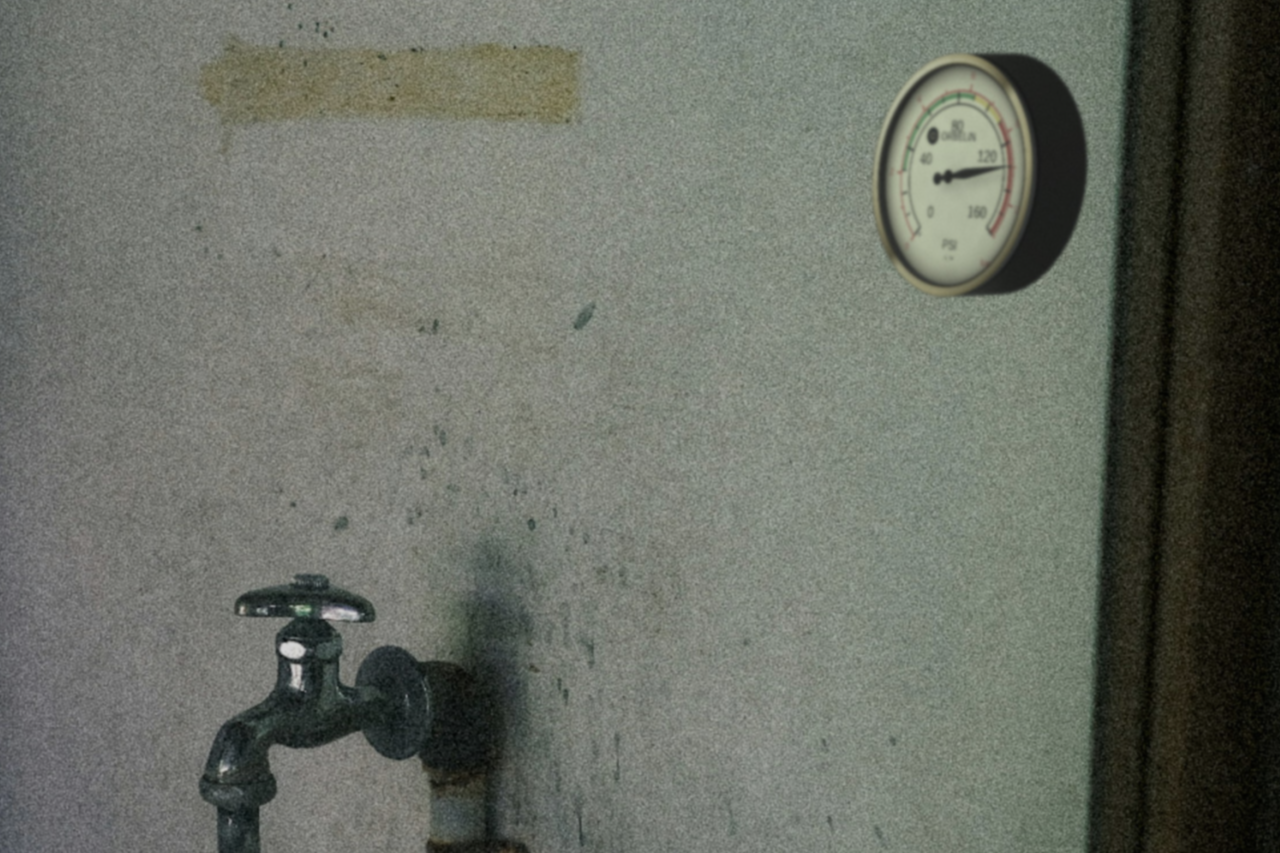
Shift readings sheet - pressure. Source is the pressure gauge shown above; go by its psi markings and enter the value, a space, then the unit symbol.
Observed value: 130 psi
